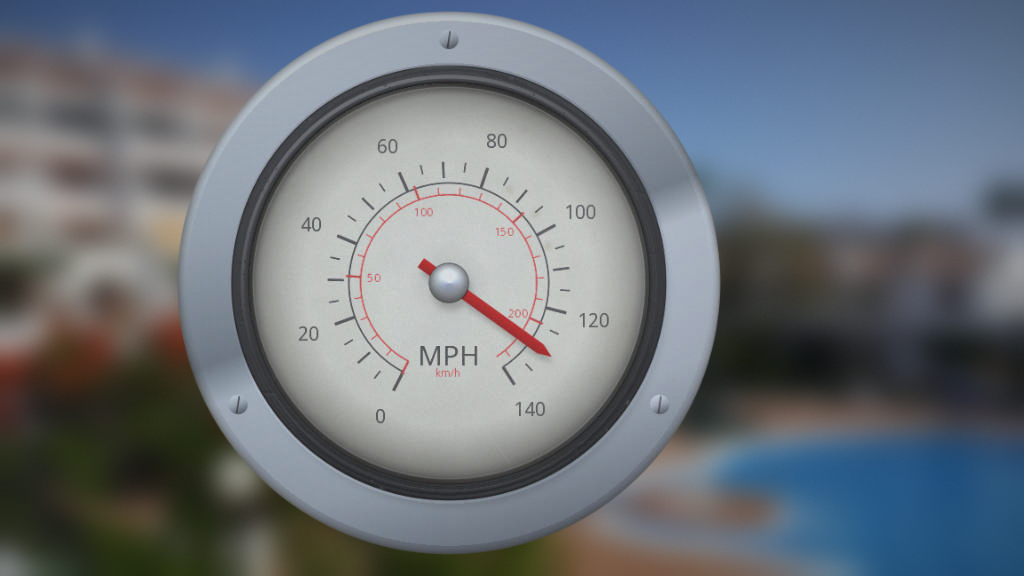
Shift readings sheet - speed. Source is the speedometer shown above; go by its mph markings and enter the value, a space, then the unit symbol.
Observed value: 130 mph
